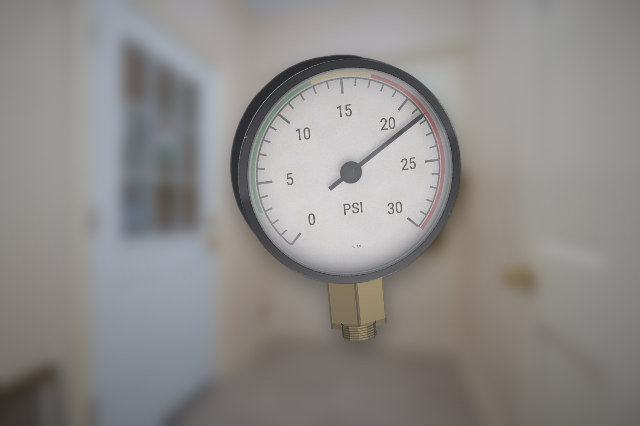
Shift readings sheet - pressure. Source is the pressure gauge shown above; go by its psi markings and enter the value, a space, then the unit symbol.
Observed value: 21.5 psi
